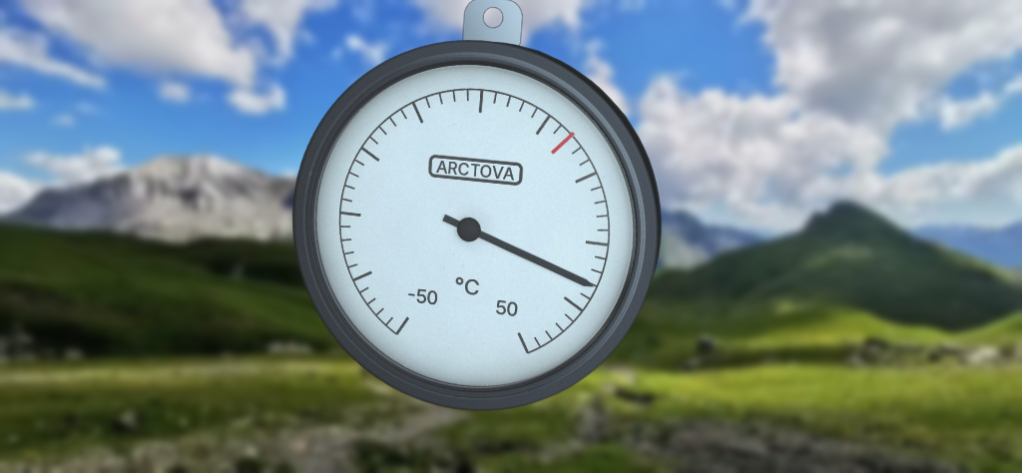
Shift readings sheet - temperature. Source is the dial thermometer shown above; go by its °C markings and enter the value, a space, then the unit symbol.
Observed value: 36 °C
